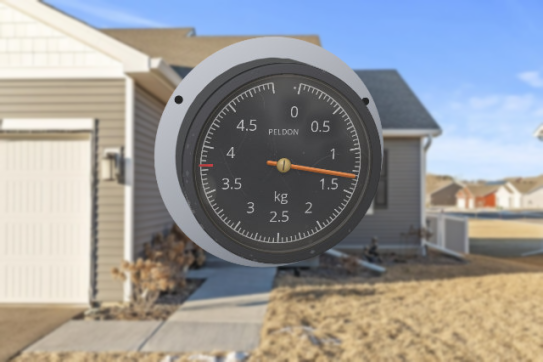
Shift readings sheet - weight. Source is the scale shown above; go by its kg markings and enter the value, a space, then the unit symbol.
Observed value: 1.3 kg
